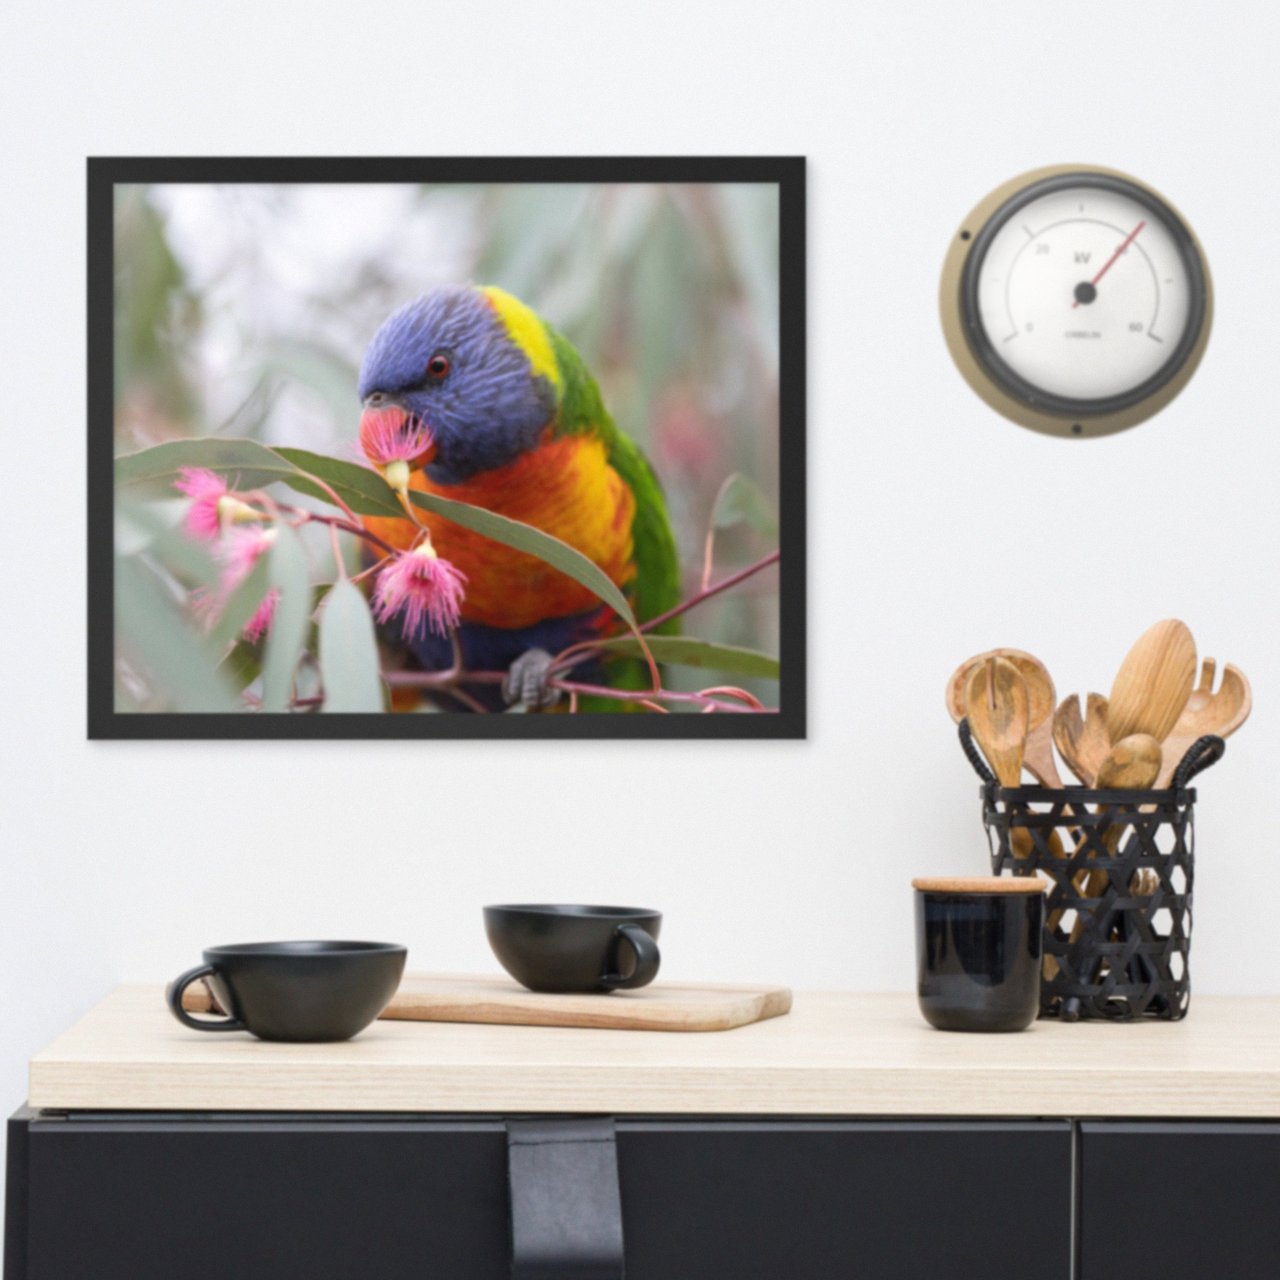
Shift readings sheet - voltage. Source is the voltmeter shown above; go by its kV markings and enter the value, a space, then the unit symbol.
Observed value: 40 kV
